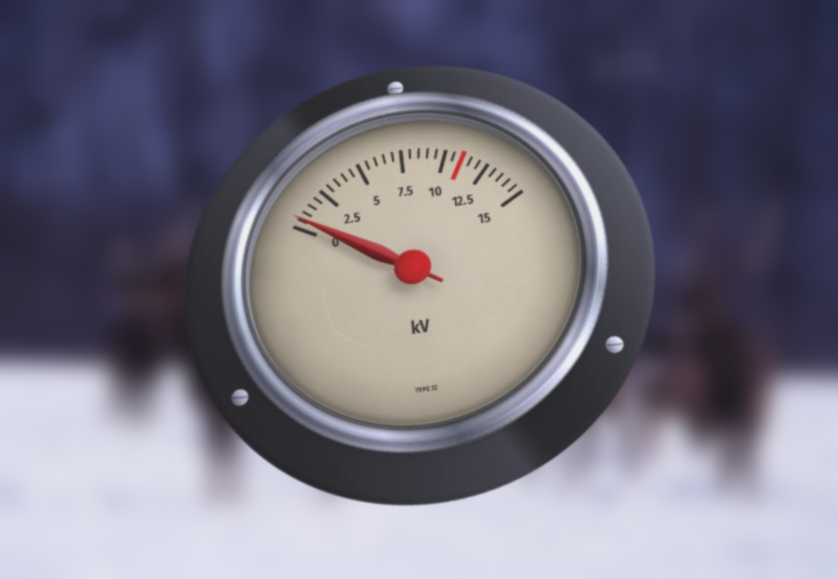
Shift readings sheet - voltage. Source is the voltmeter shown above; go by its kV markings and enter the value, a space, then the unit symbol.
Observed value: 0.5 kV
